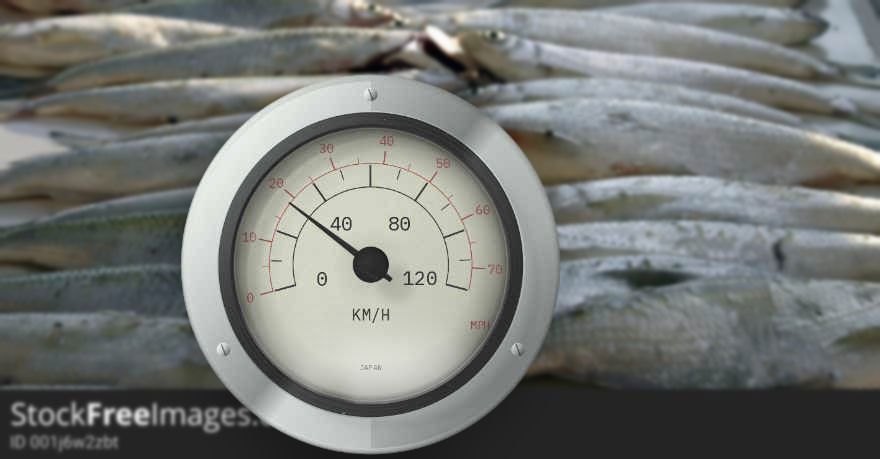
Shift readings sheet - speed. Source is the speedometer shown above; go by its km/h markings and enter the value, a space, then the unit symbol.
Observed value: 30 km/h
